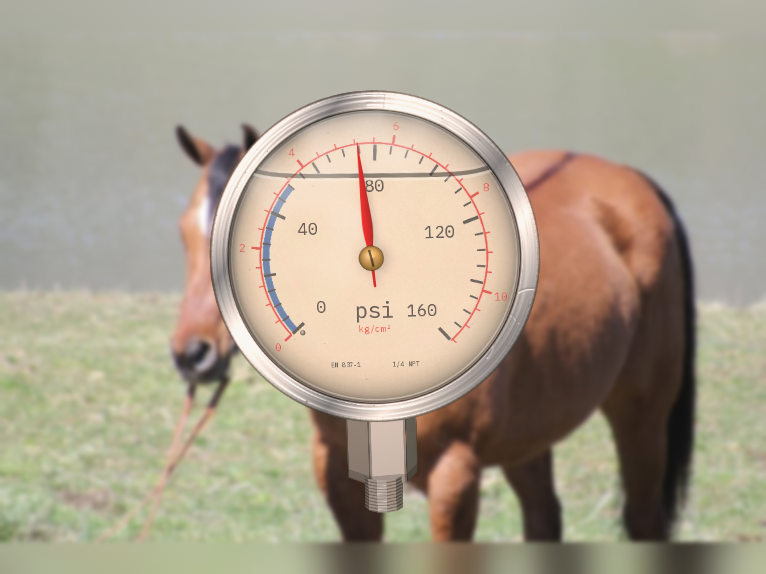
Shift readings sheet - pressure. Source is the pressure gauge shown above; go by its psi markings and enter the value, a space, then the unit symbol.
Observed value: 75 psi
